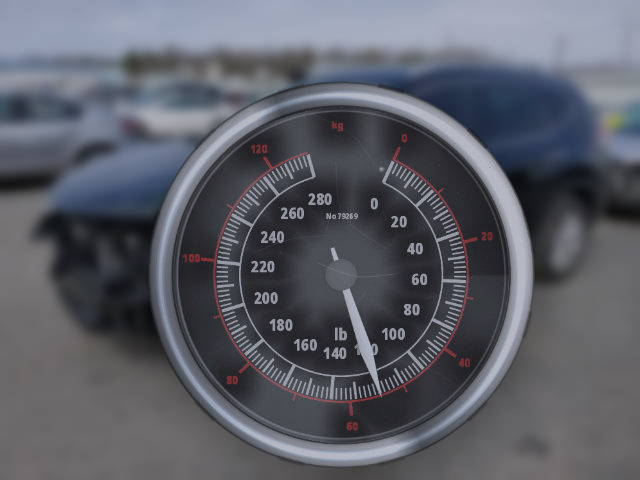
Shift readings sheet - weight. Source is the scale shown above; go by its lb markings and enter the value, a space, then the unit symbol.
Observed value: 120 lb
